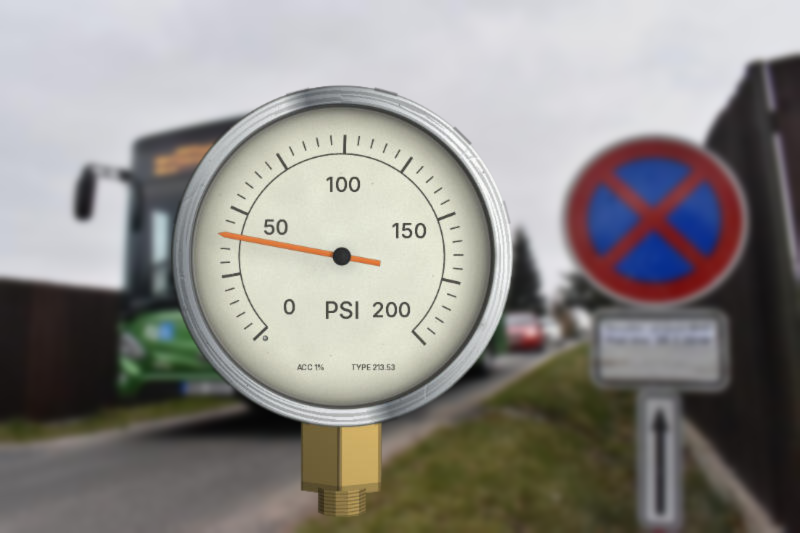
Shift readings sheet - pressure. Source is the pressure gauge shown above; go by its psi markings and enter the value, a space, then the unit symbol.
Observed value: 40 psi
